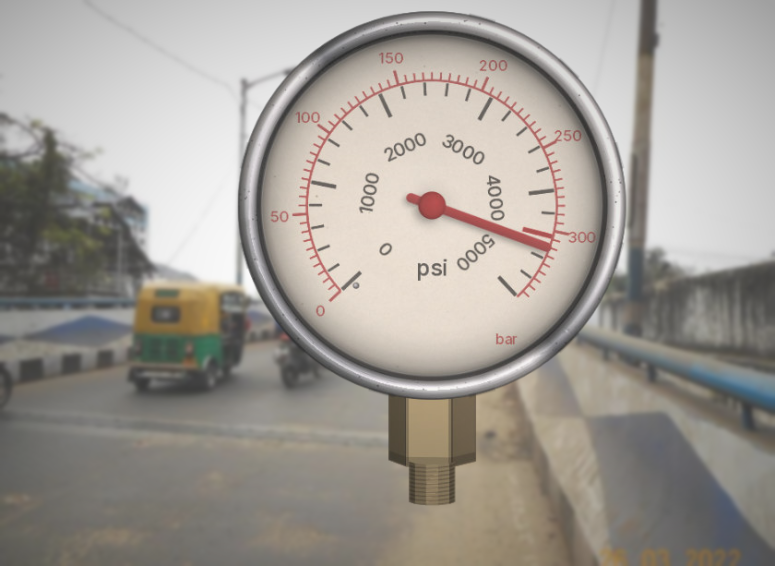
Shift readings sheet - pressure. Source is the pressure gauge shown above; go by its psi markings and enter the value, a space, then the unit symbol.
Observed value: 4500 psi
